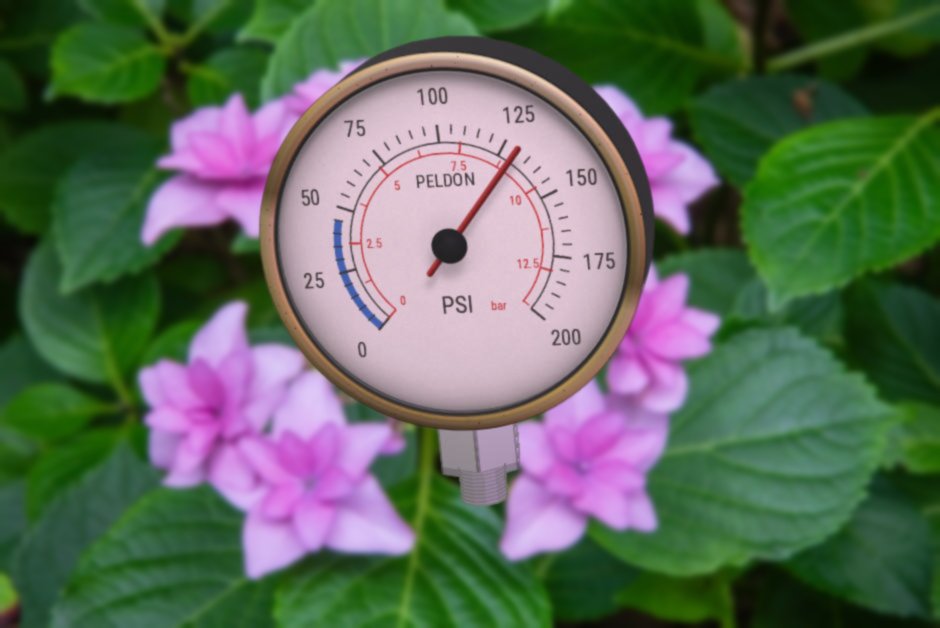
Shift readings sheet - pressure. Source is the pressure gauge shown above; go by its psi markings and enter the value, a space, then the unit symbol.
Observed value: 130 psi
